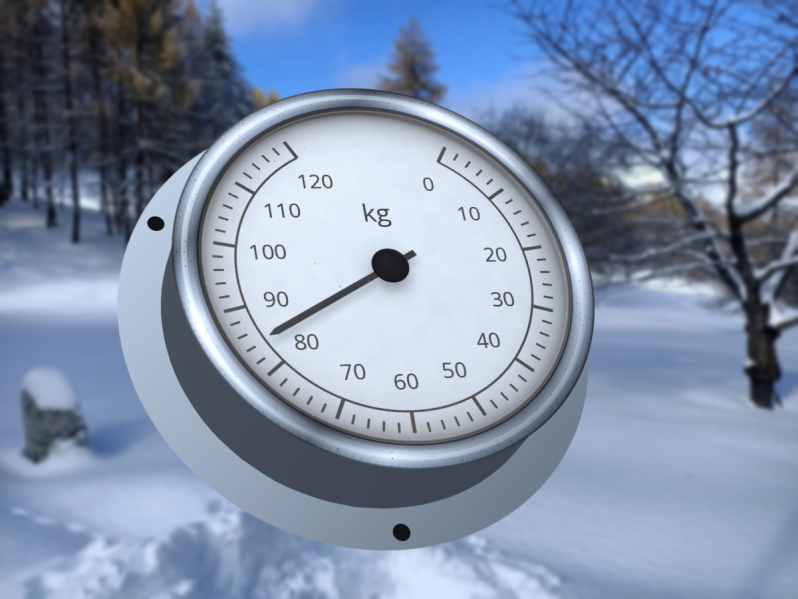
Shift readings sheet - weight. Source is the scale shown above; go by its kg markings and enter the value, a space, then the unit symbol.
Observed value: 84 kg
